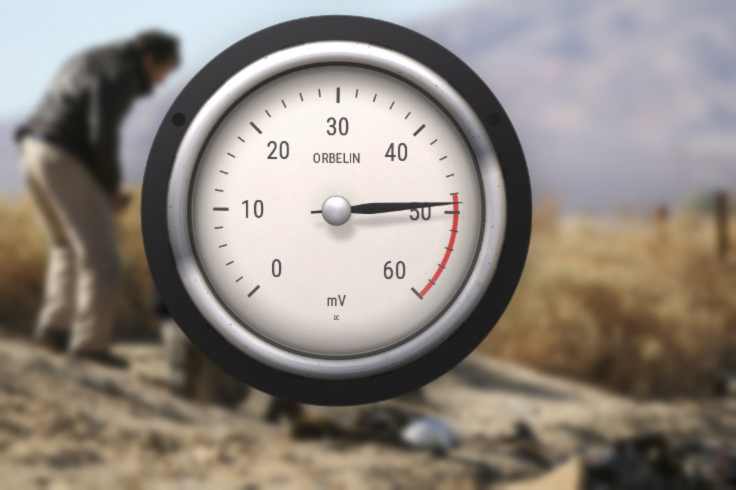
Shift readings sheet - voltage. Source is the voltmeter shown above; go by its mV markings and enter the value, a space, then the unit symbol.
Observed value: 49 mV
